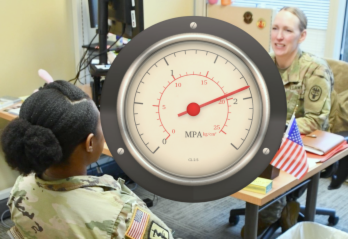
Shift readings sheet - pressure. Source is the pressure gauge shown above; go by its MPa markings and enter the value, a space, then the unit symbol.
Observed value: 1.9 MPa
